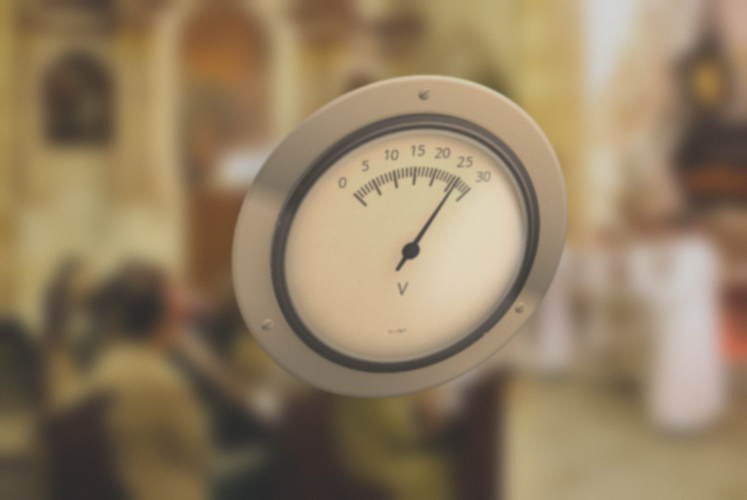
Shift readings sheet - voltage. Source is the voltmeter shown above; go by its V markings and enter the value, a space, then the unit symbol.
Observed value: 25 V
